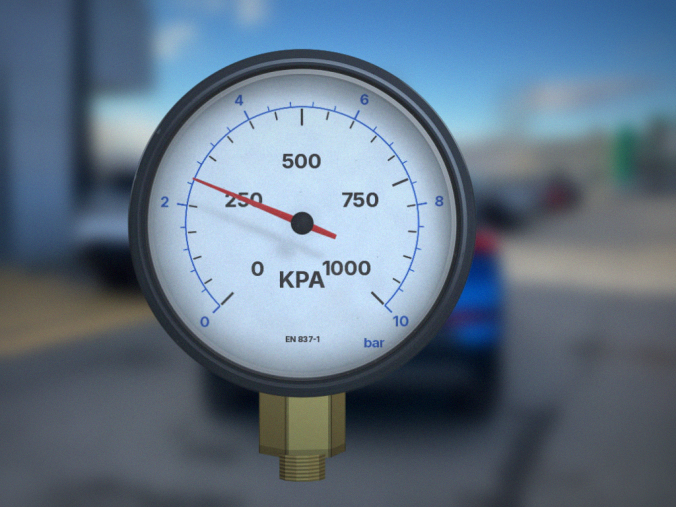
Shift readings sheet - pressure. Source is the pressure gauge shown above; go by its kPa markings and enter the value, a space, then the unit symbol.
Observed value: 250 kPa
